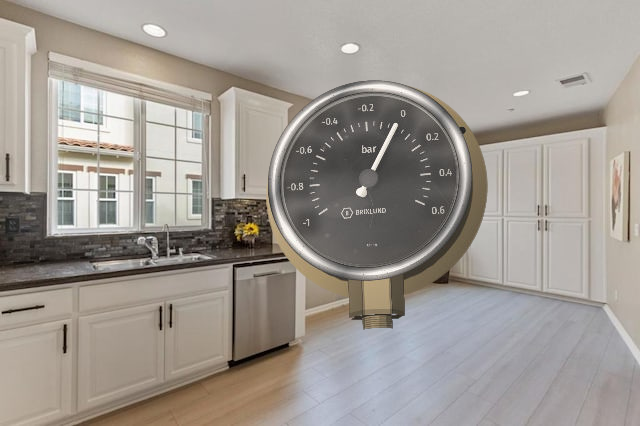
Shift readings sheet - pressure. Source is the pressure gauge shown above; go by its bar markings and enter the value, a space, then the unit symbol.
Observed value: 0 bar
